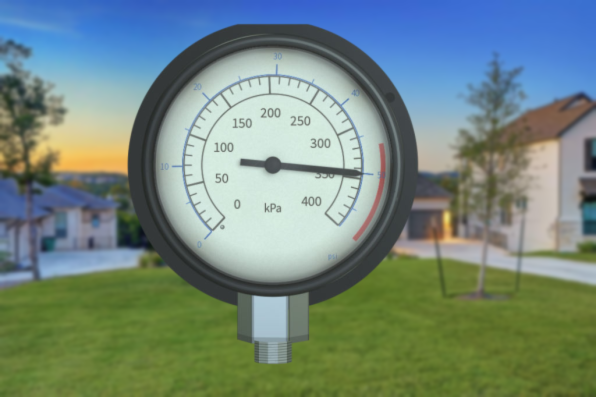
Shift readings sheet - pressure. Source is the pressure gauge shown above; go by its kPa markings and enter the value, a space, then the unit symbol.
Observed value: 345 kPa
